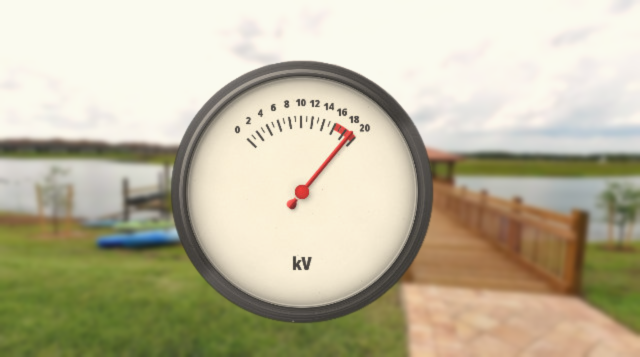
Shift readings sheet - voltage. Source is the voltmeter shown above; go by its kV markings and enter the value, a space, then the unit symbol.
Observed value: 19 kV
